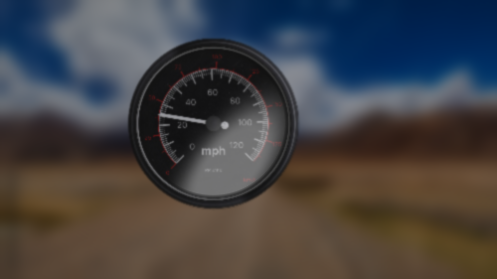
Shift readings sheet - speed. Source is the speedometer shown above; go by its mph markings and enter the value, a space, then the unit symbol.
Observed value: 25 mph
